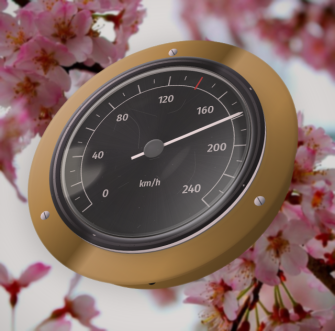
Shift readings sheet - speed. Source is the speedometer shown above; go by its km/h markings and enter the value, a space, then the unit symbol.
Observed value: 180 km/h
